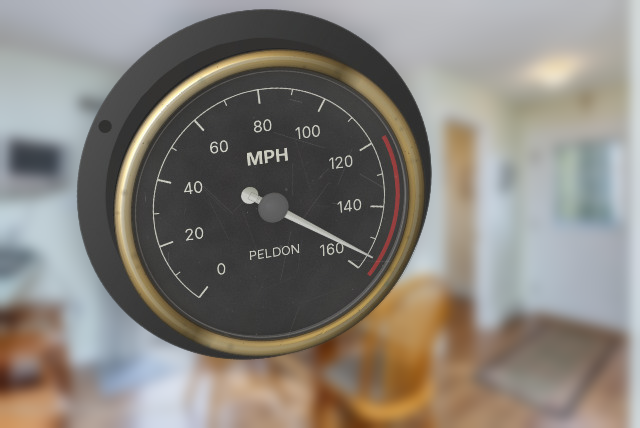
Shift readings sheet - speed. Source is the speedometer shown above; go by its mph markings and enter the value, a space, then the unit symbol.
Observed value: 155 mph
